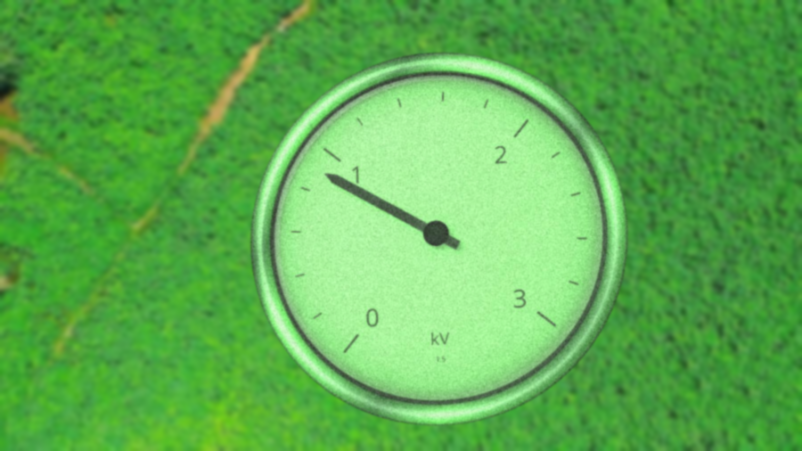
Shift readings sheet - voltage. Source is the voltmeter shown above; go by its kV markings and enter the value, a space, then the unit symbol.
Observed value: 0.9 kV
